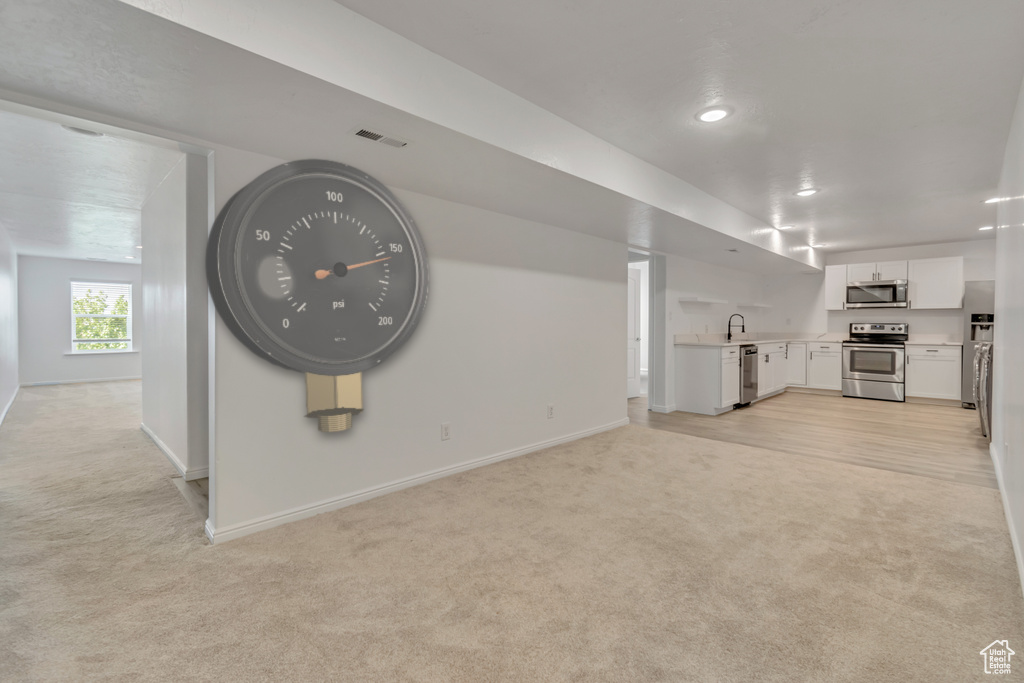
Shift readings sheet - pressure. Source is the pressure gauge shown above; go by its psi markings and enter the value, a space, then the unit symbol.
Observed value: 155 psi
